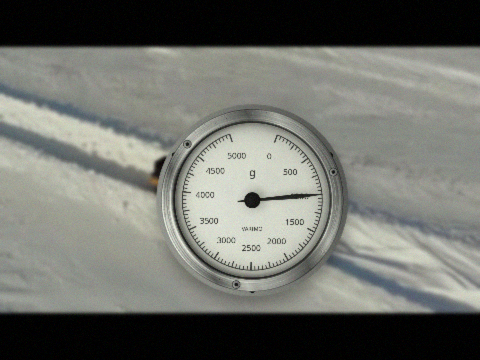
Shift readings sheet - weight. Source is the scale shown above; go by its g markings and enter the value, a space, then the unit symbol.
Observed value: 1000 g
